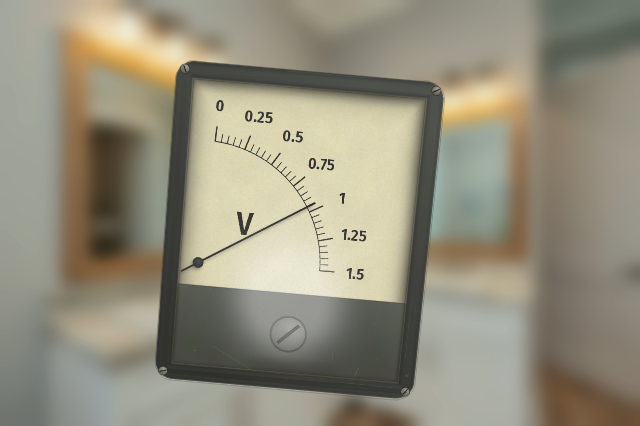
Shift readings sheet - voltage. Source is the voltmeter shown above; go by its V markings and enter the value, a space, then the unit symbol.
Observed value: 0.95 V
